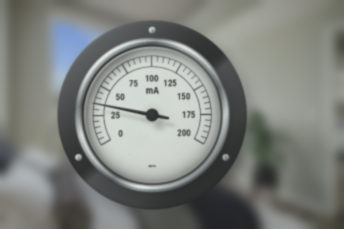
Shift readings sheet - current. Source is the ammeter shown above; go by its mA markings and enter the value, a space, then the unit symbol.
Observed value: 35 mA
